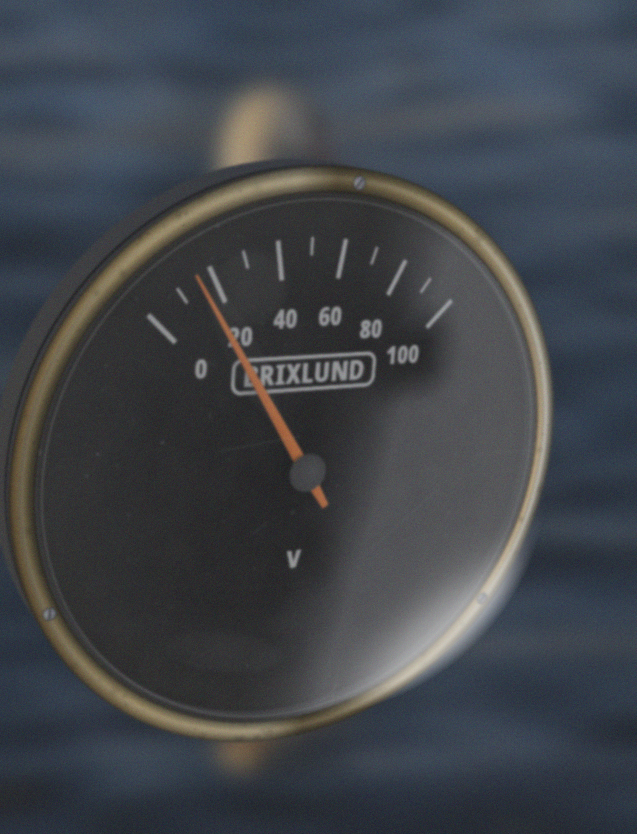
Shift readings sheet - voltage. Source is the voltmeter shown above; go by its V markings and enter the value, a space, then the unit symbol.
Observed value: 15 V
